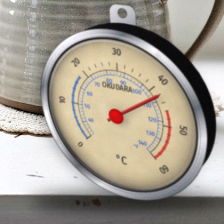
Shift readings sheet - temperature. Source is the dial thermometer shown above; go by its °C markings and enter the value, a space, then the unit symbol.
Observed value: 42 °C
